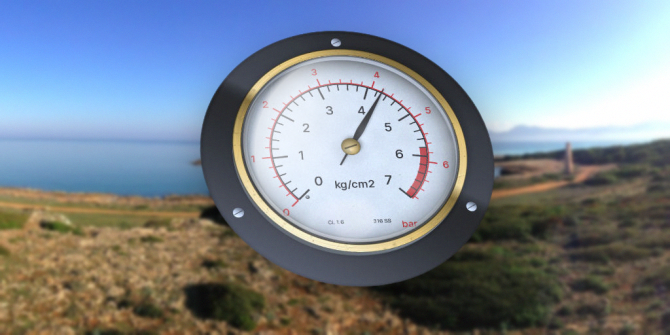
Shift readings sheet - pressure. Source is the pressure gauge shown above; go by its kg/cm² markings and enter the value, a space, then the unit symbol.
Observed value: 4.3 kg/cm²
